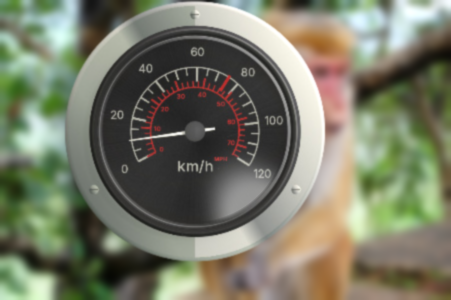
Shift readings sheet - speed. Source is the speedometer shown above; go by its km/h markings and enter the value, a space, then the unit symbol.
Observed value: 10 km/h
